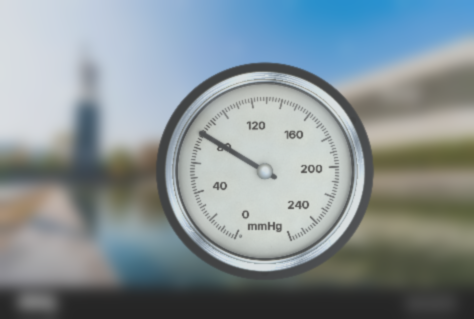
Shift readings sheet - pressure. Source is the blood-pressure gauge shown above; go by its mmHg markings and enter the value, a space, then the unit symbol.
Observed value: 80 mmHg
